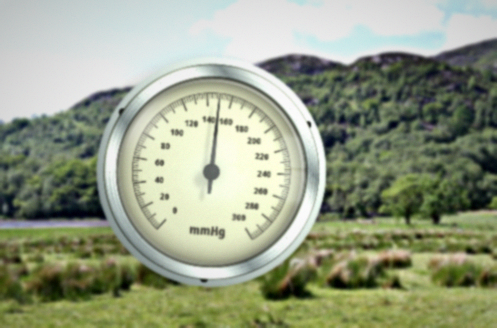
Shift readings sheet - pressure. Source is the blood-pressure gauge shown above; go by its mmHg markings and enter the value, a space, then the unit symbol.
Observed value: 150 mmHg
